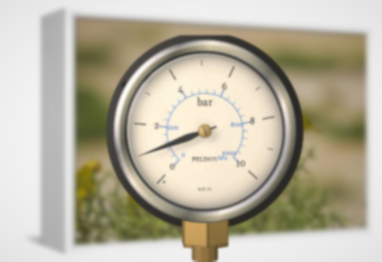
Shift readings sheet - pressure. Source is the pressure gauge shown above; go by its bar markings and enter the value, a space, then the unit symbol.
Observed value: 1 bar
